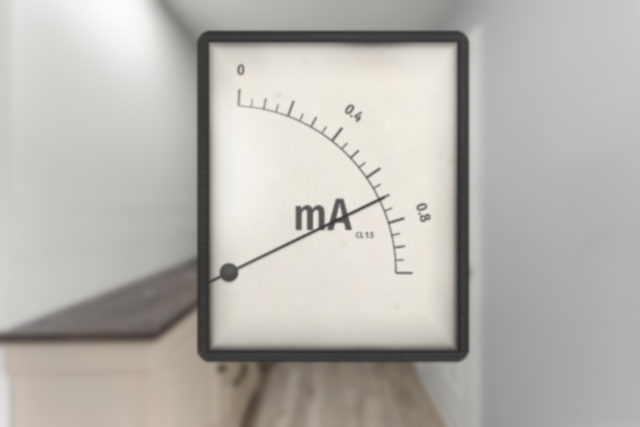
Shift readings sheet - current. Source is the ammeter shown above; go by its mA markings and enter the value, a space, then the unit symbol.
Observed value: 0.7 mA
